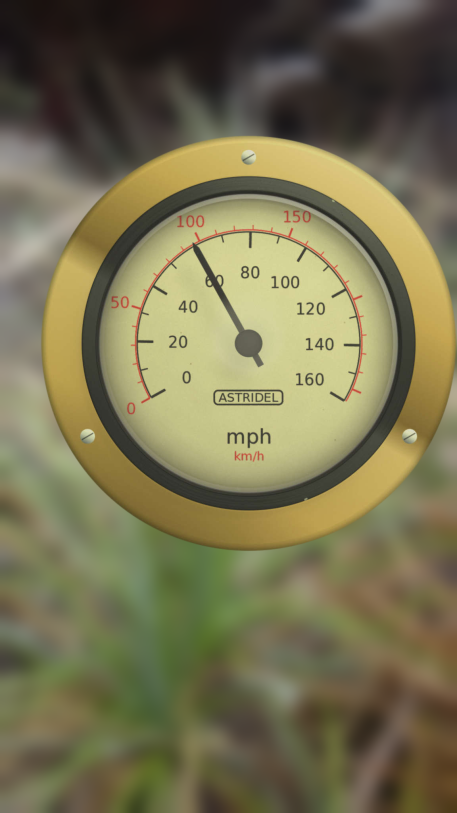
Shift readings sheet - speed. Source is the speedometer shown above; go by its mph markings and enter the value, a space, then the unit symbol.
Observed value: 60 mph
